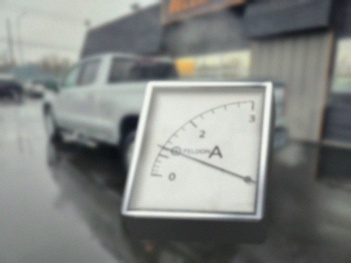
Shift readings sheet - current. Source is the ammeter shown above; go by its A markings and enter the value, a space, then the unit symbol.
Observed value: 1.2 A
